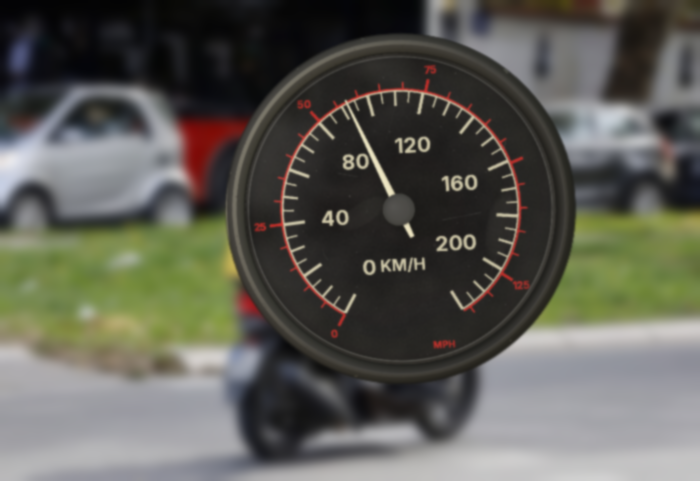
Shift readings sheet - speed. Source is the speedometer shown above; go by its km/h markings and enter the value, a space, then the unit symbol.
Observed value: 92.5 km/h
